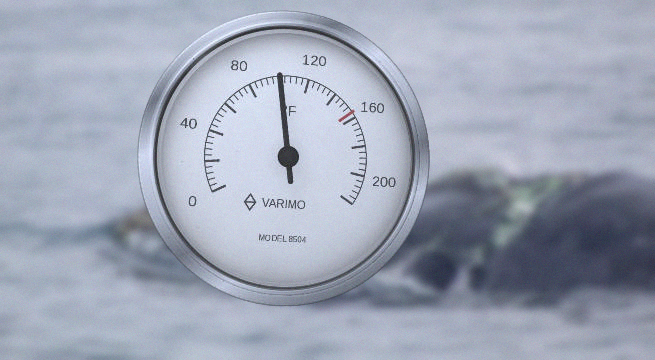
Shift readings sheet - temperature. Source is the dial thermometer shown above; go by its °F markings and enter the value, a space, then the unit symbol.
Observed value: 100 °F
